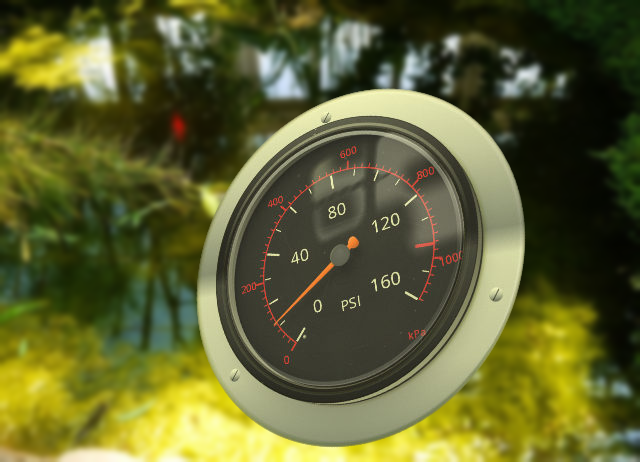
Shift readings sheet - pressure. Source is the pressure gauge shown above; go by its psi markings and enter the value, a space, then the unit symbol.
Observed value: 10 psi
